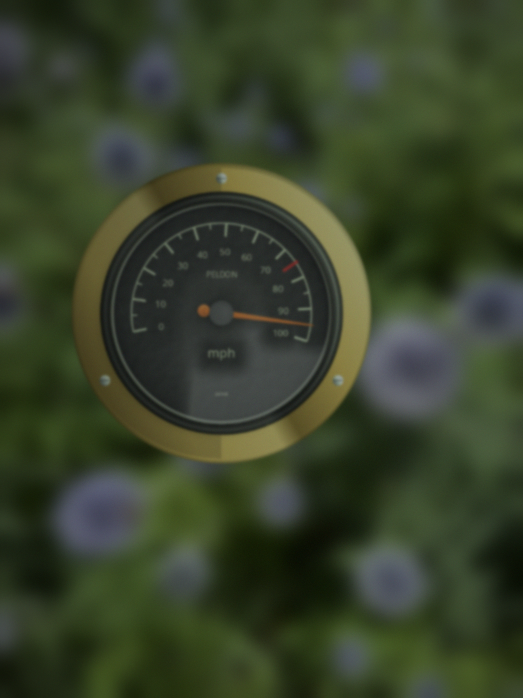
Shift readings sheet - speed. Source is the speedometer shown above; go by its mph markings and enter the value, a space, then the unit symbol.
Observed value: 95 mph
